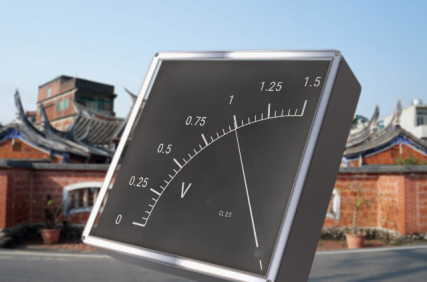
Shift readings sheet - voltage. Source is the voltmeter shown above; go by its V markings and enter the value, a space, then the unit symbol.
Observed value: 1 V
